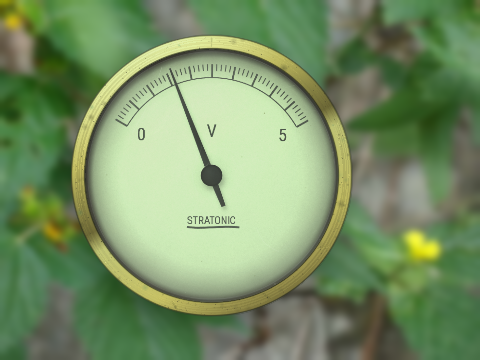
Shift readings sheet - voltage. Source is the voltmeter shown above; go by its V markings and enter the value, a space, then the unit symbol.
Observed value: 1.6 V
